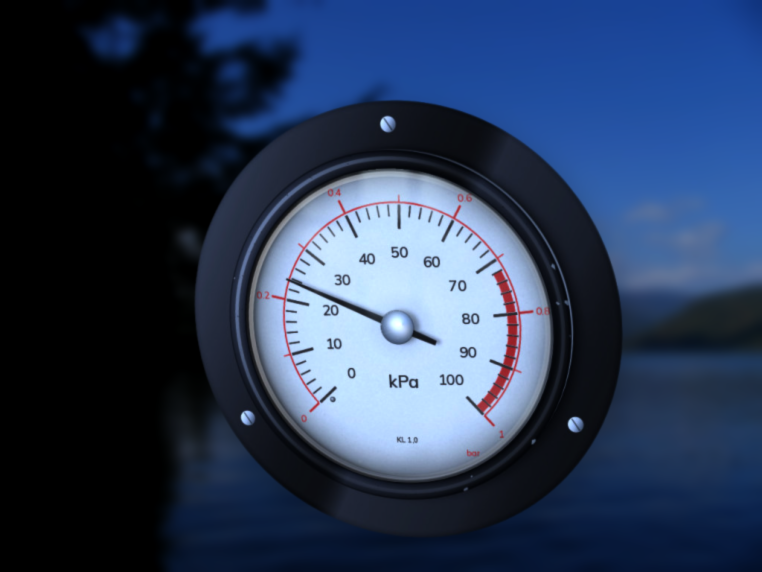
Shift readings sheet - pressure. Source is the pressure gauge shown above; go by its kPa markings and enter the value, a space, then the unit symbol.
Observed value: 24 kPa
